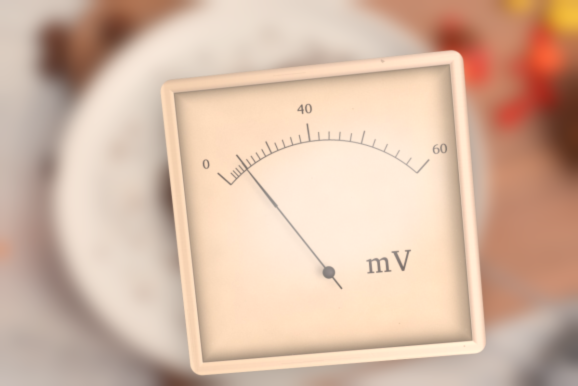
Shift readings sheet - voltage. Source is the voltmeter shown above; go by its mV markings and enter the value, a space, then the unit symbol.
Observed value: 20 mV
